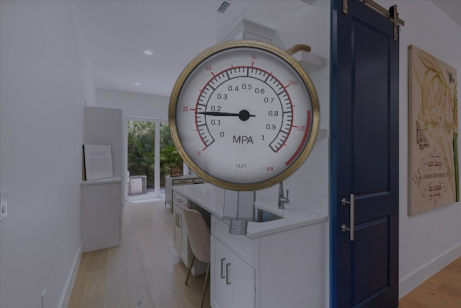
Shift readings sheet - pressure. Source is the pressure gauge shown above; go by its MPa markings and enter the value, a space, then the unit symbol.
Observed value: 0.16 MPa
